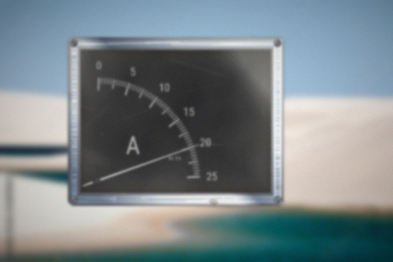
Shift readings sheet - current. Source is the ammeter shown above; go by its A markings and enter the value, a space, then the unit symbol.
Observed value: 20 A
